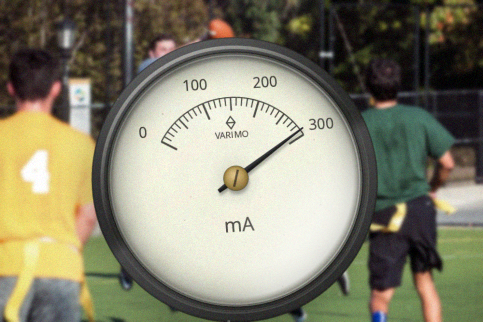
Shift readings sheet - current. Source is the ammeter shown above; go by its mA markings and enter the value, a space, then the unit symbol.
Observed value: 290 mA
